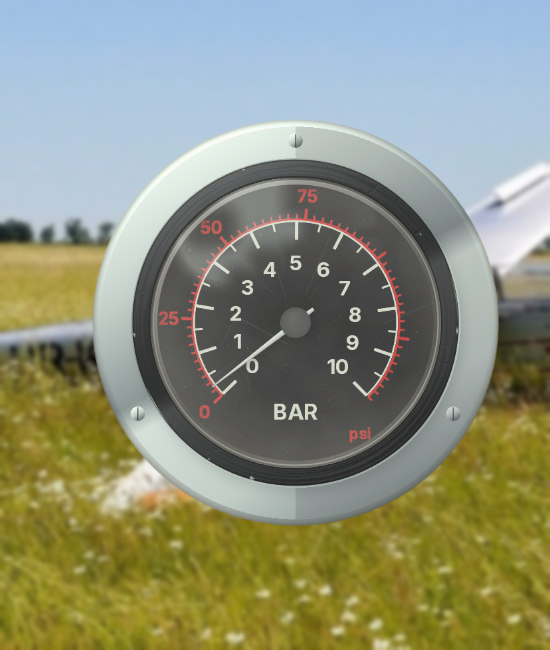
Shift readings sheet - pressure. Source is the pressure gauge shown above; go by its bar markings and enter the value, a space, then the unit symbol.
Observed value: 0.25 bar
